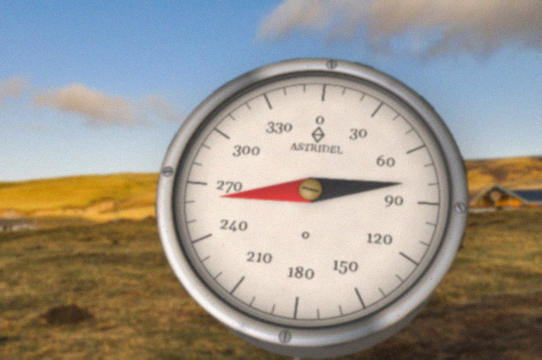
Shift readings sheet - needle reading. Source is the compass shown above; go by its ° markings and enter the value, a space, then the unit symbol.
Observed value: 260 °
